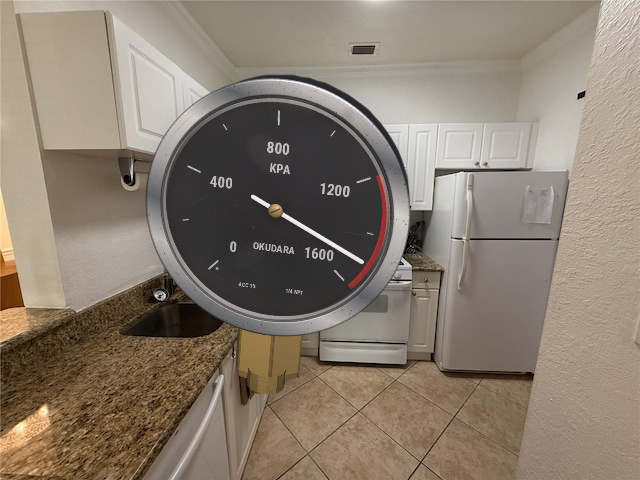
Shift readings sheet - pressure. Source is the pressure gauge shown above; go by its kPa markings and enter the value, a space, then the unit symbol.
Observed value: 1500 kPa
